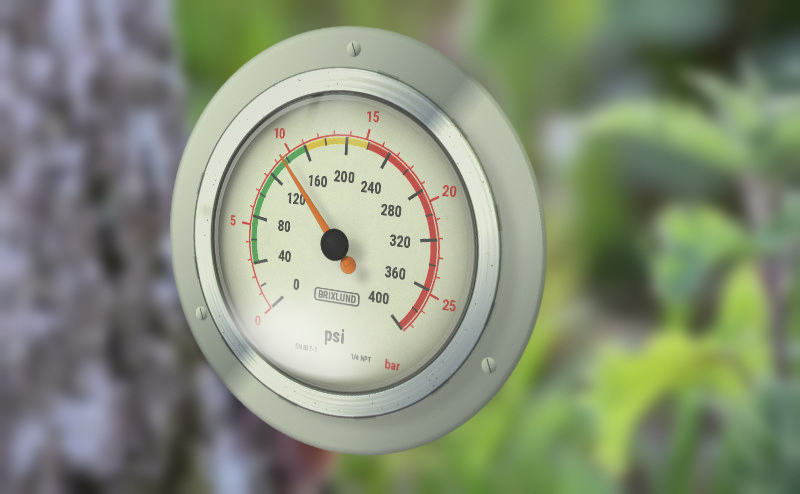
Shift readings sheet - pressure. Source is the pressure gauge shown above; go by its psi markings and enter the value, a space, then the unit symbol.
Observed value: 140 psi
